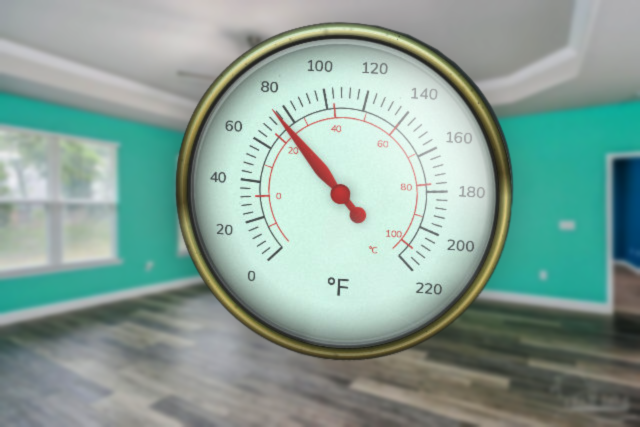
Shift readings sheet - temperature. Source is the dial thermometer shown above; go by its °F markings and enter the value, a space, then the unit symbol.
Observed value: 76 °F
